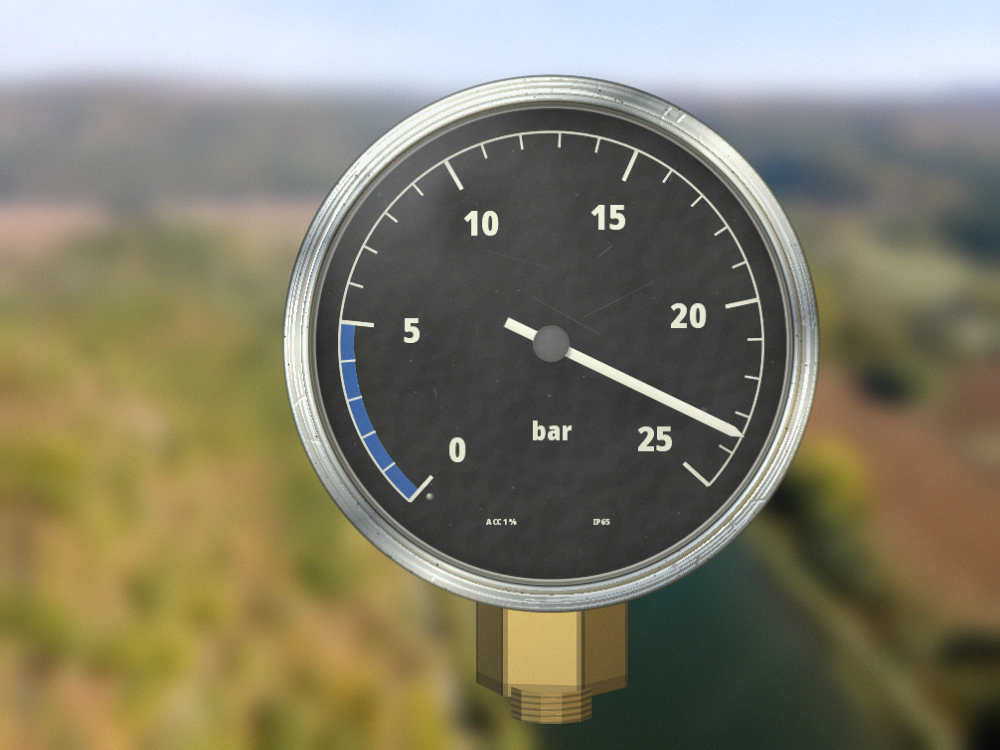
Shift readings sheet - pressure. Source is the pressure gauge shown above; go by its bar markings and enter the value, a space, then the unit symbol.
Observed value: 23.5 bar
